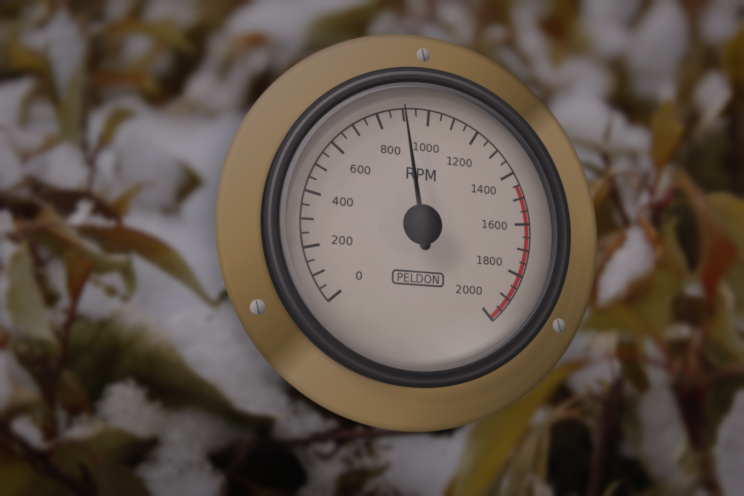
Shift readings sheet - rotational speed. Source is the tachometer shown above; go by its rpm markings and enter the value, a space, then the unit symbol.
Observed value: 900 rpm
